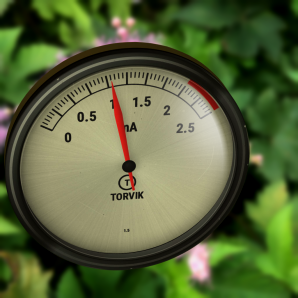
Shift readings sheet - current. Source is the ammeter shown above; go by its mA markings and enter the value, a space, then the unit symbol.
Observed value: 1.05 mA
